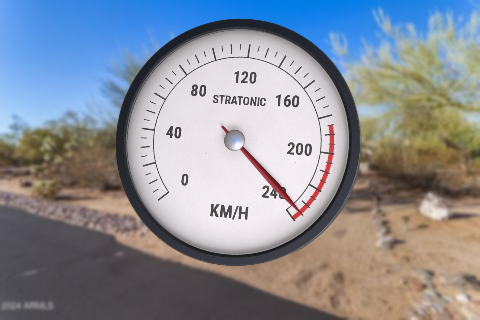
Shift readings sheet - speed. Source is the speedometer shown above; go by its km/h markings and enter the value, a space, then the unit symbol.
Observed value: 235 km/h
